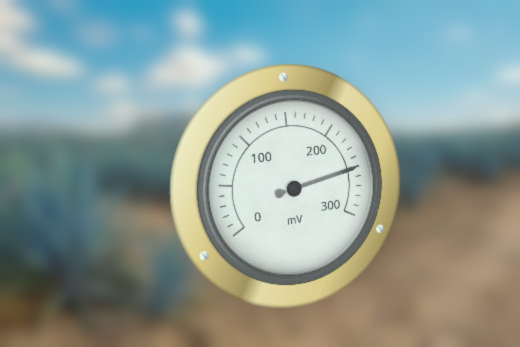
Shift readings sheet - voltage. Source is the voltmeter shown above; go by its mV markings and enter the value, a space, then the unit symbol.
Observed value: 250 mV
